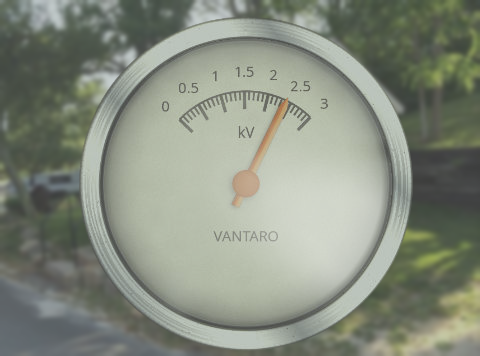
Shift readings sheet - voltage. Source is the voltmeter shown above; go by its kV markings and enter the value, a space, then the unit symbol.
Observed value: 2.4 kV
